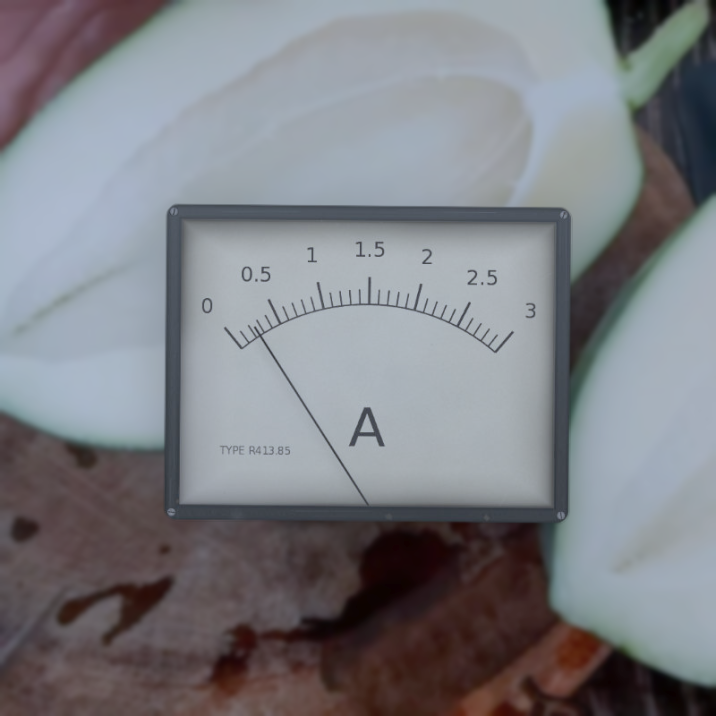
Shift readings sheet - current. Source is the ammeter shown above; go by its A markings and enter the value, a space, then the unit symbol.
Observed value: 0.25 A
